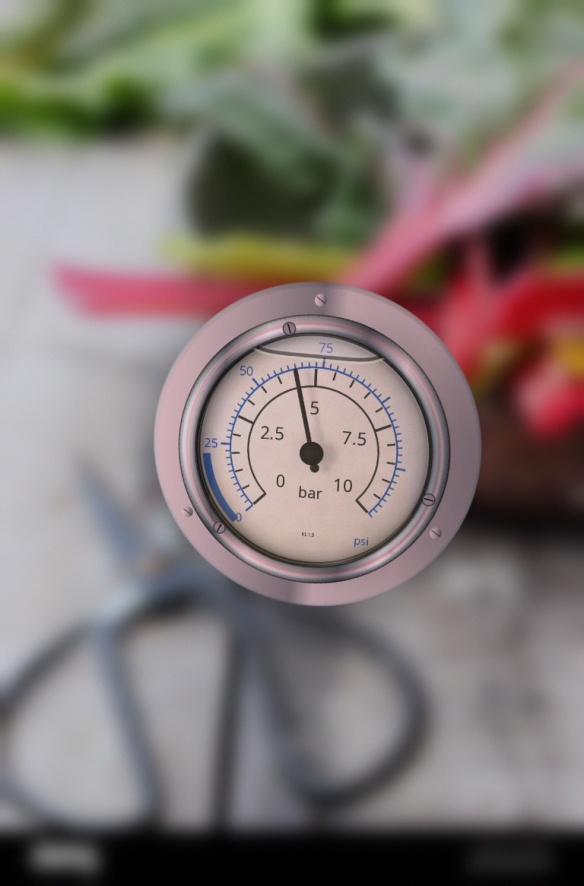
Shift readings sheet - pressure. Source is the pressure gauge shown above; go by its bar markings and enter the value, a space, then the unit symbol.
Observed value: 4.5 bar
